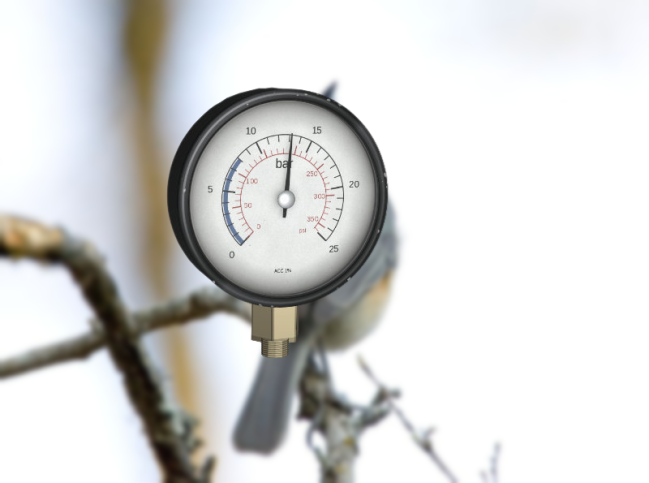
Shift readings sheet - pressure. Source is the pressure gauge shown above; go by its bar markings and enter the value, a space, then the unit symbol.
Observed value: 13 bar
